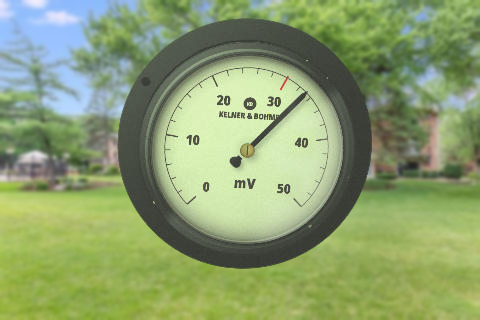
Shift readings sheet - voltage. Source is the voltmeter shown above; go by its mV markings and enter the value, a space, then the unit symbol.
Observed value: 33 mV
